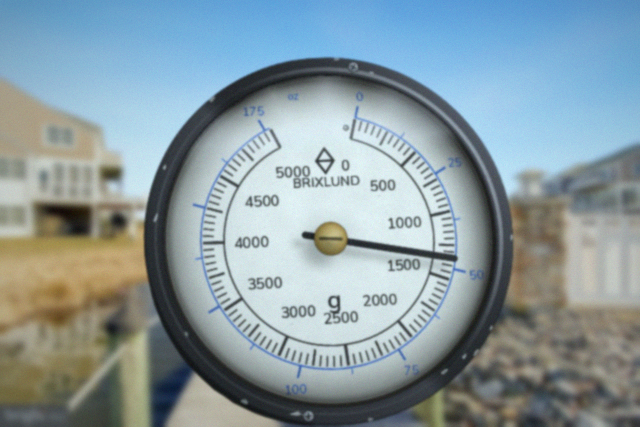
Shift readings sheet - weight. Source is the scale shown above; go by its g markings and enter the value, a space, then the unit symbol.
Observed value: 1350 g
